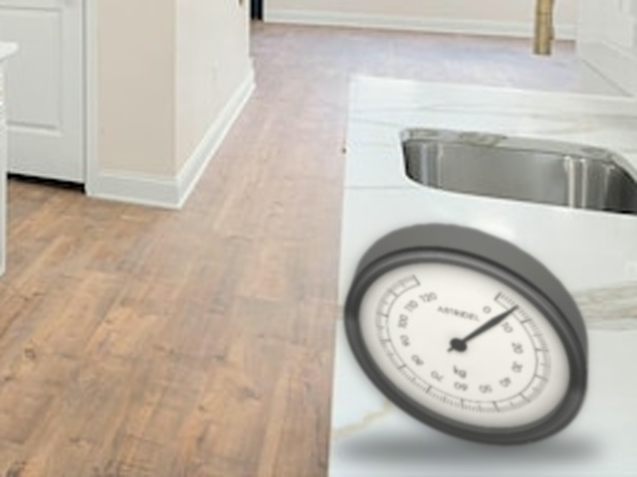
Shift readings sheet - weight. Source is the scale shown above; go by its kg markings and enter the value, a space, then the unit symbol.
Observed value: 5 kg
